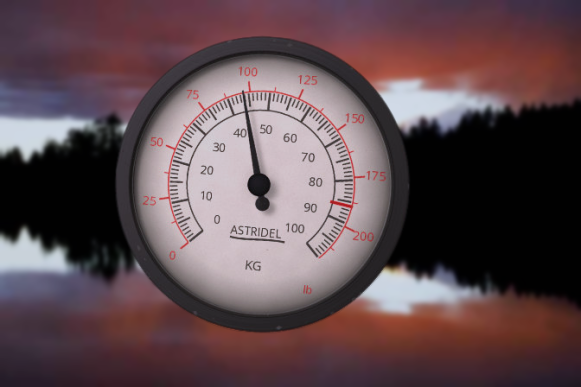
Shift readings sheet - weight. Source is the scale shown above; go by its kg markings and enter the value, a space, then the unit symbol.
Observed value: 44 kg
